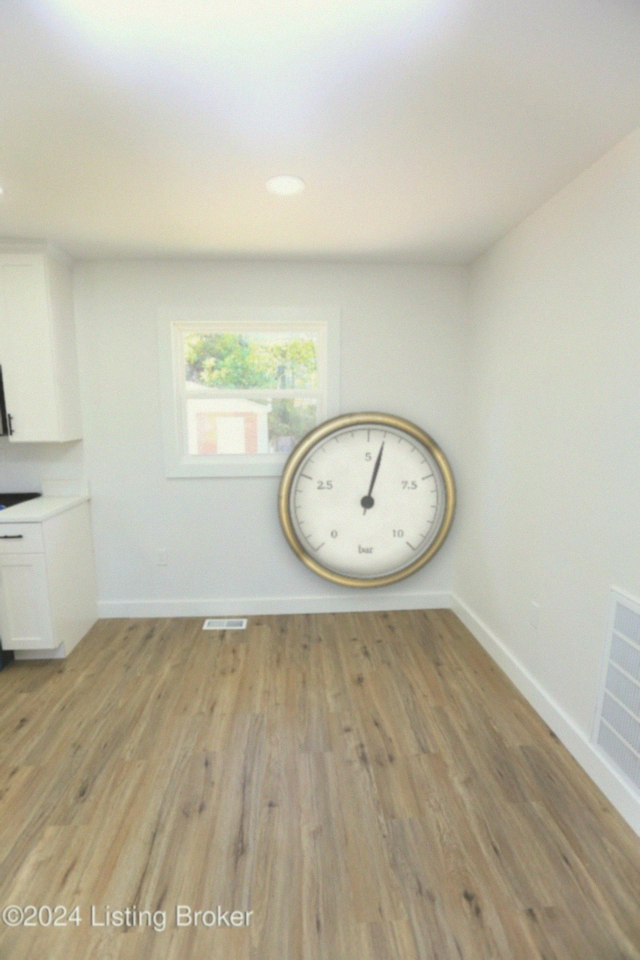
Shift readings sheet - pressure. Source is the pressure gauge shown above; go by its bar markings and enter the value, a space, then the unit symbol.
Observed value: 5.5 bar
